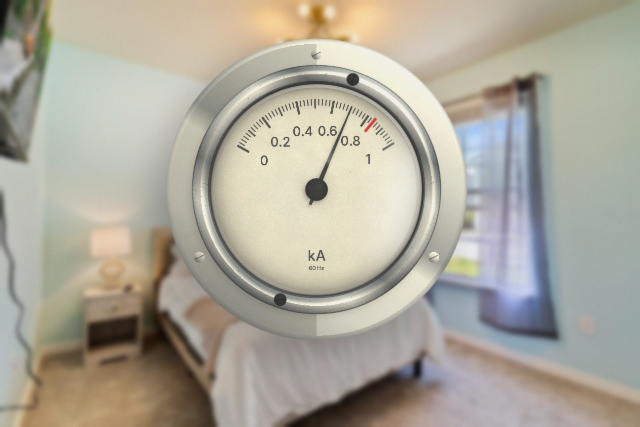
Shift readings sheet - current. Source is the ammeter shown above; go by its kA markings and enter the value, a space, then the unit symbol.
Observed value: 0.7 kA
